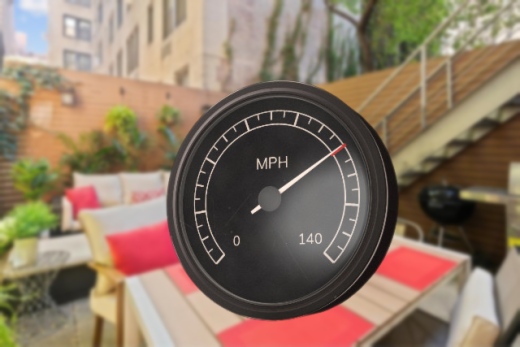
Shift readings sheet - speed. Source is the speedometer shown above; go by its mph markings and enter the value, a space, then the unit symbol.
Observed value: 100 mph
